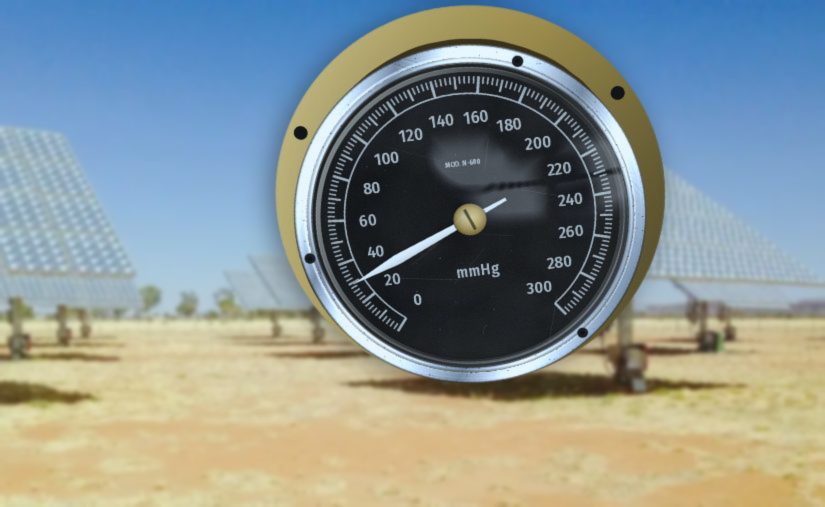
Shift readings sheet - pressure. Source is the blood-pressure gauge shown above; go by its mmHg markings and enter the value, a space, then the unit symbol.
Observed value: 30 mmHg
